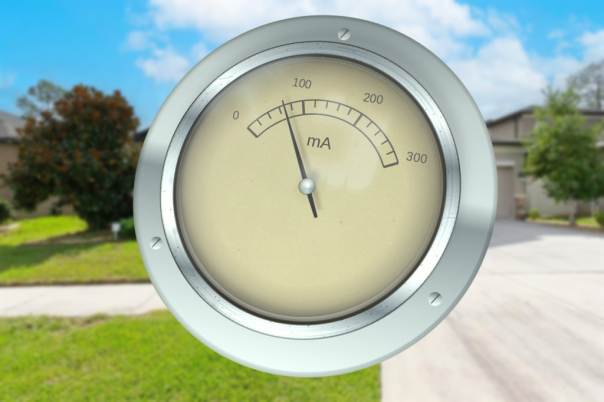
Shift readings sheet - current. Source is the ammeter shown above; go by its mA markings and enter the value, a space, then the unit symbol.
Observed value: 70 mA
